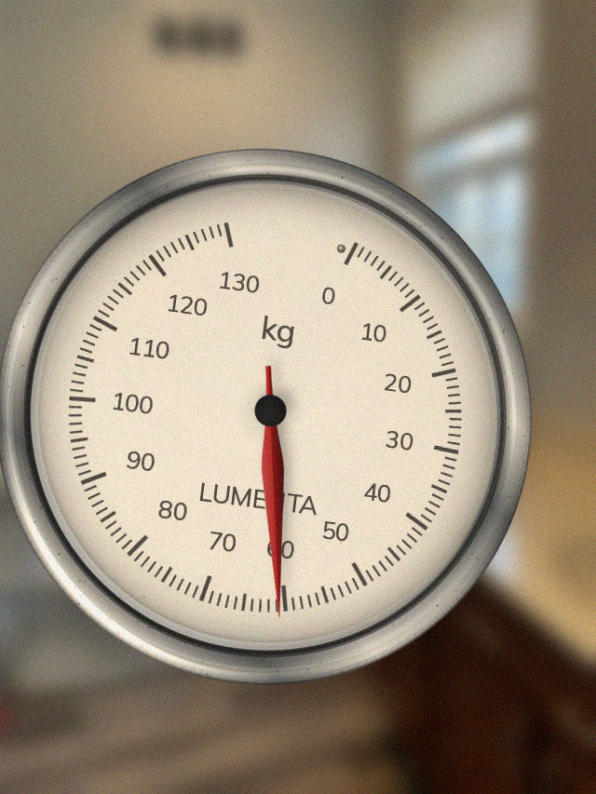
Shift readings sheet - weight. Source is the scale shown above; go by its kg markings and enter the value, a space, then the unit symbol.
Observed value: 61 kg
